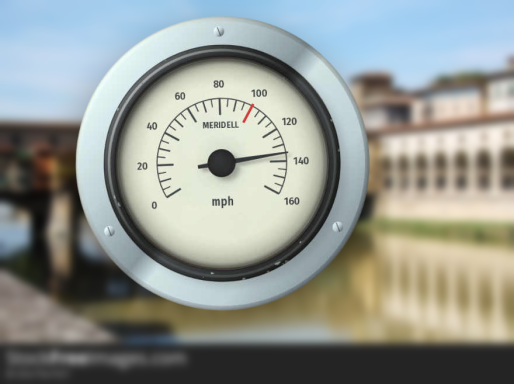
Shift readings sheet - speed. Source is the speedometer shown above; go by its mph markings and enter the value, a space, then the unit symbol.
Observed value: 135 mph
